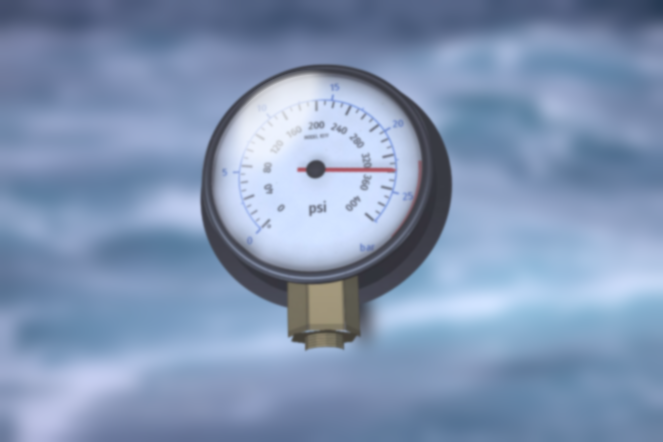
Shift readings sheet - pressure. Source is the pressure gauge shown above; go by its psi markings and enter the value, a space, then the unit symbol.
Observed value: 340 psi
